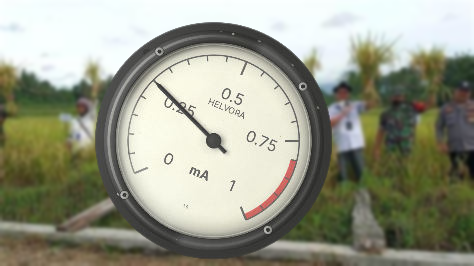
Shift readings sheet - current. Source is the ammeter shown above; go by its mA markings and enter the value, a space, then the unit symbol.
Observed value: 0.25 mA
